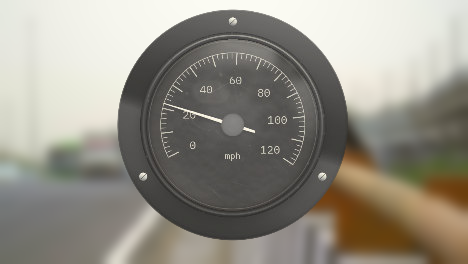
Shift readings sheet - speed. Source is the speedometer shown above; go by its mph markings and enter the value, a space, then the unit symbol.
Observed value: 22 mph
